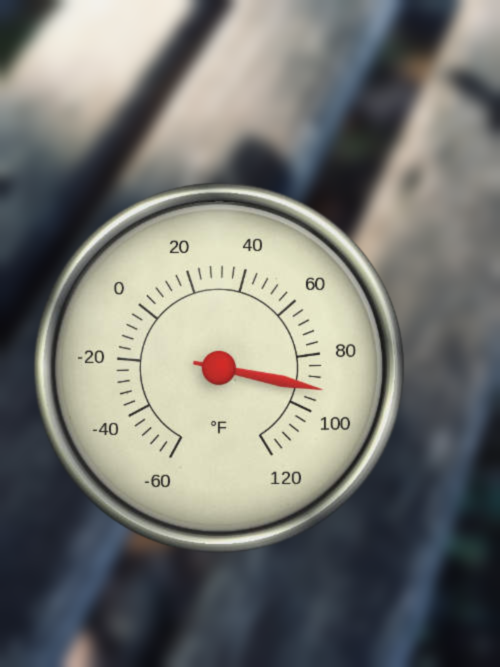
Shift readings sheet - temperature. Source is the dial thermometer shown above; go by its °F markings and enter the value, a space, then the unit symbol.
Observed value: 92 °F
